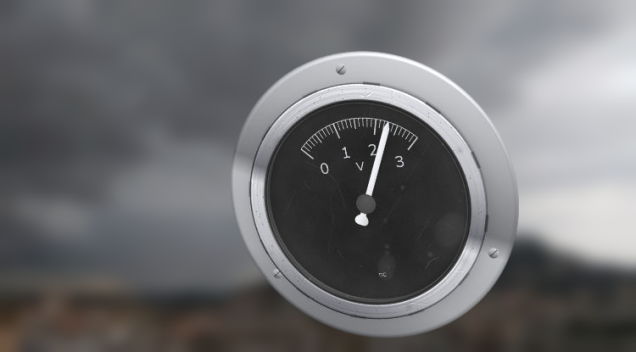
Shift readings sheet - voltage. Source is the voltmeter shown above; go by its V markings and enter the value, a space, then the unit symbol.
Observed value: 2.3 V
